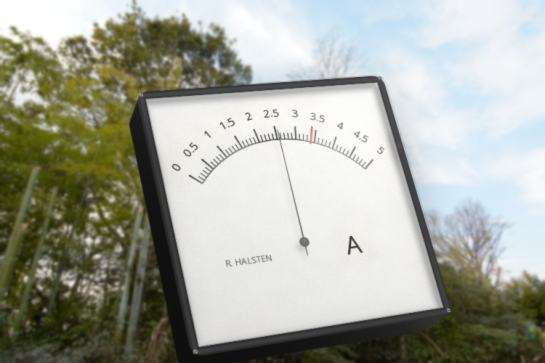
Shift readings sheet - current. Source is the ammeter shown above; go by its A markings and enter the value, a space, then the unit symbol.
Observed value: 2.5 A
